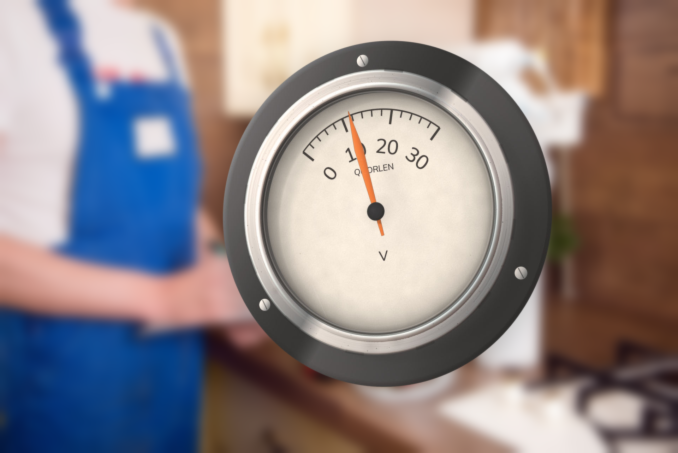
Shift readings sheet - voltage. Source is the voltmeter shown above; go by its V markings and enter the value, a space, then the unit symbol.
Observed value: 12 V
